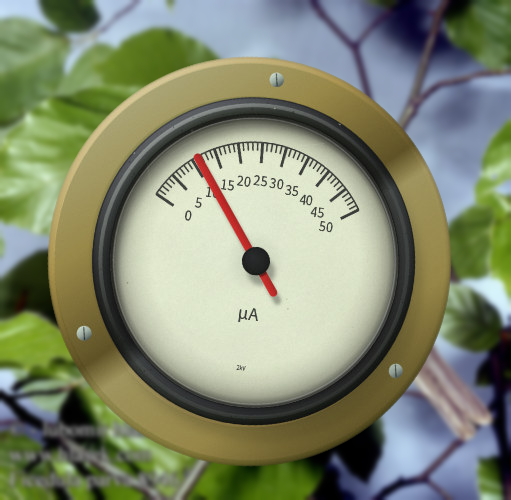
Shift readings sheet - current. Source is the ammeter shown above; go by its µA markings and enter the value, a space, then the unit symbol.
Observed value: 11 µA
